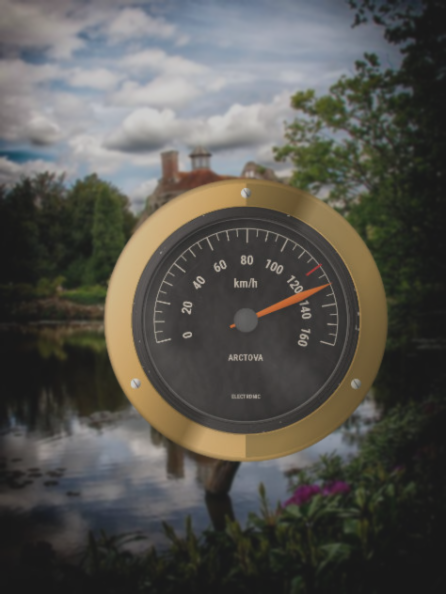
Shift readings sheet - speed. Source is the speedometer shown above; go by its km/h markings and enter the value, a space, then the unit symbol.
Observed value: 130 km/h
